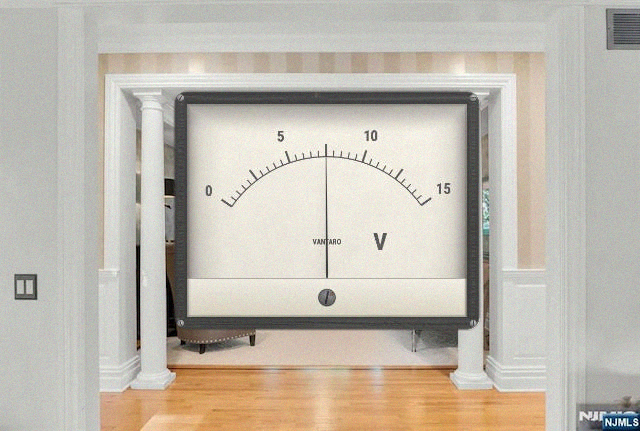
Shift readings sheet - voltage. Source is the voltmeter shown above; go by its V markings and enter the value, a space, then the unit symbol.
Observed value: 7.5 V
